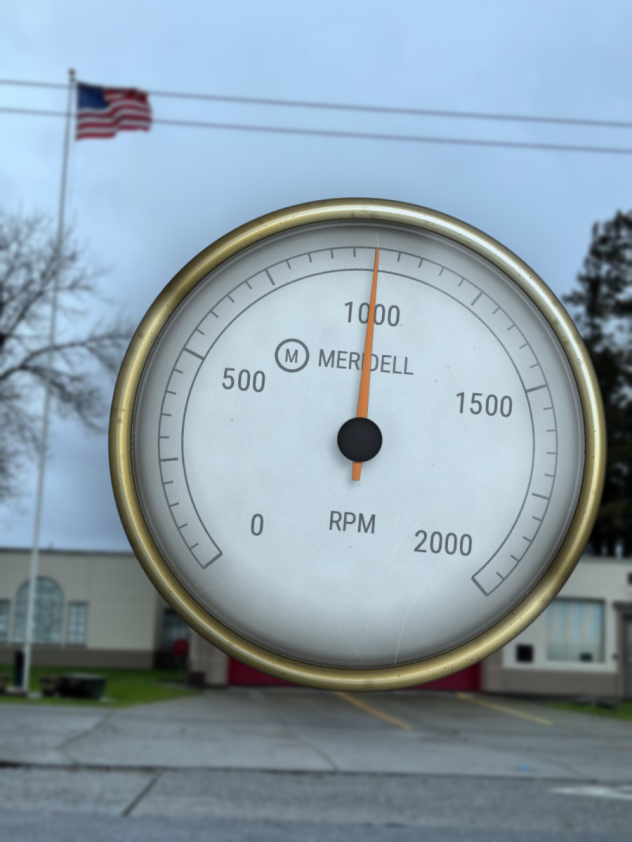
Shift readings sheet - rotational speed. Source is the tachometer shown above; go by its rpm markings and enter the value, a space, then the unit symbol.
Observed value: 1000 rpm
